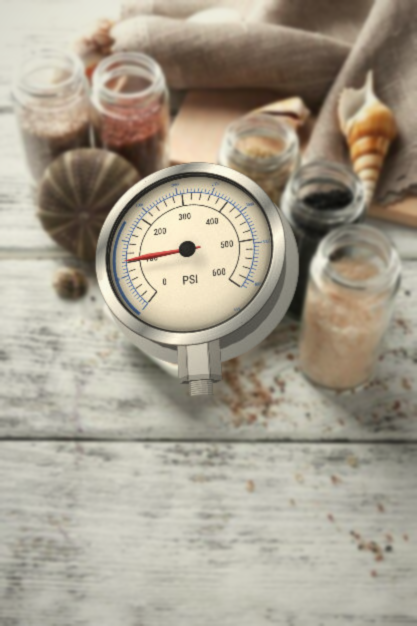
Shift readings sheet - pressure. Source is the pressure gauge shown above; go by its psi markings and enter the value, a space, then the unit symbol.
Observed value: 100 psi
